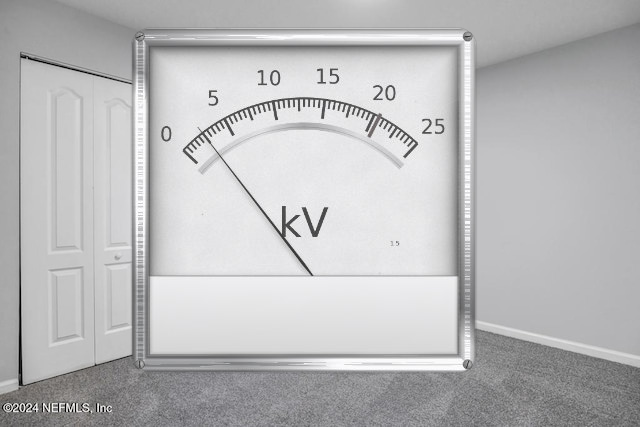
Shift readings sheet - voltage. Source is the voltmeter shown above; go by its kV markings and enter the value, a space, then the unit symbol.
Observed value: 2.5 kV
